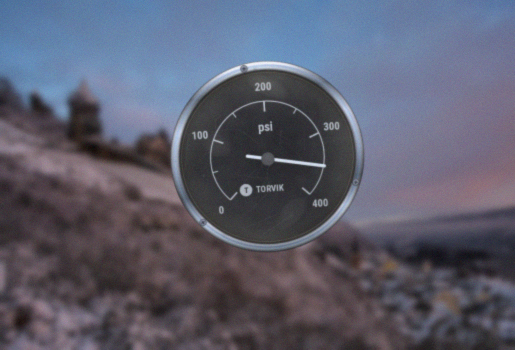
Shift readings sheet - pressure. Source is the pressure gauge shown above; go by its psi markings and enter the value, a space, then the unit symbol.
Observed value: 350 psi
